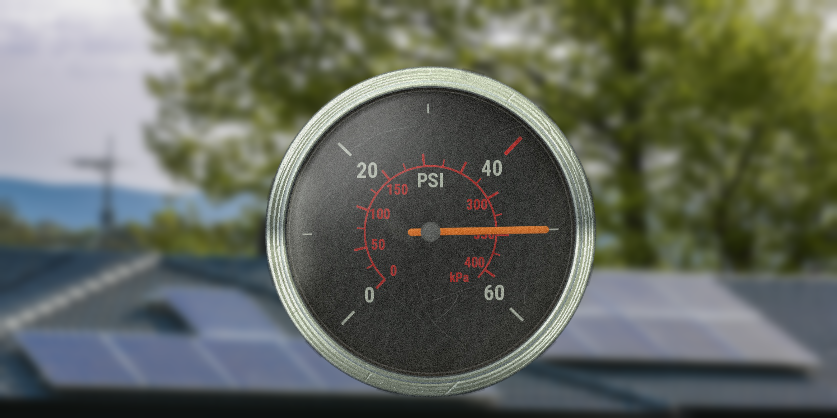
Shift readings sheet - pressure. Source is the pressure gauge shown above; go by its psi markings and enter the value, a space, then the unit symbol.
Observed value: 50 psi
